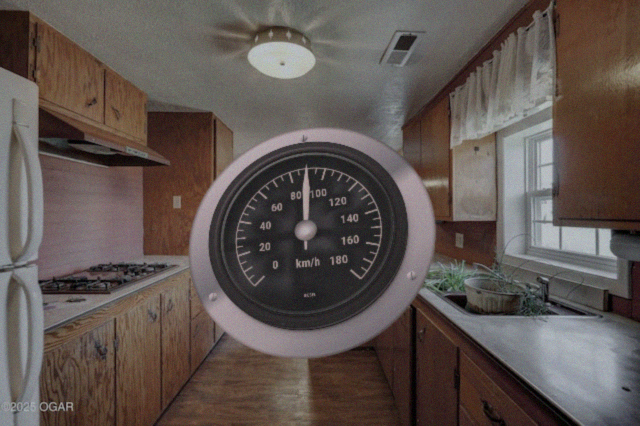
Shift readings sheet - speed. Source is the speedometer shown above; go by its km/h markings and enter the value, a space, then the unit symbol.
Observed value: 90 km/h
